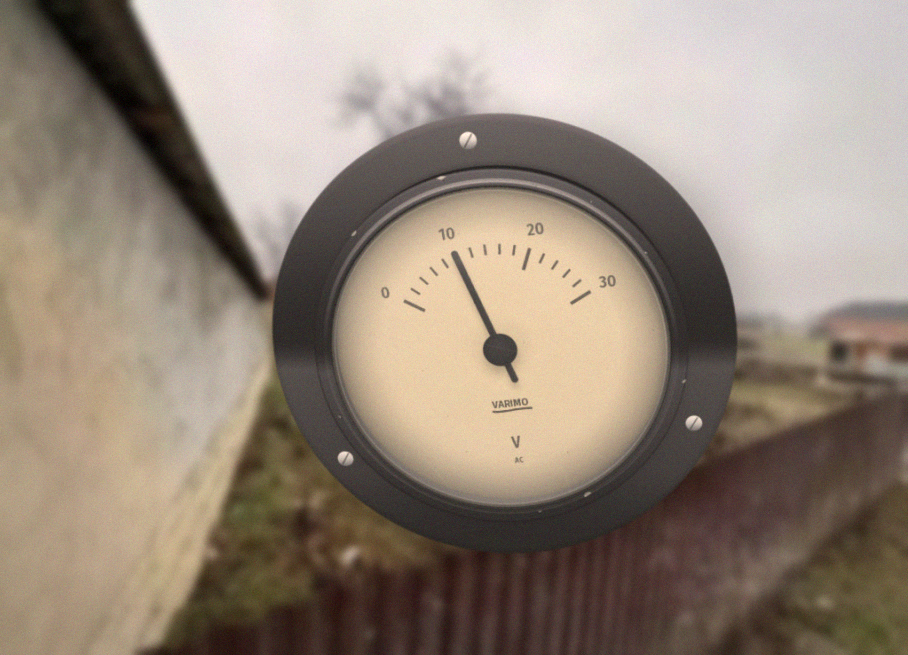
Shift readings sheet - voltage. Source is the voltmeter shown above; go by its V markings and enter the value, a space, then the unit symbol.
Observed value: 10 V
